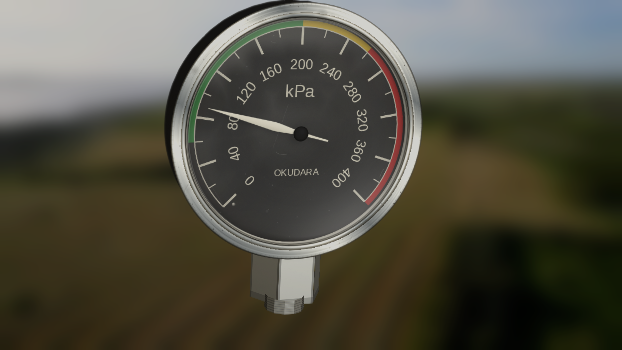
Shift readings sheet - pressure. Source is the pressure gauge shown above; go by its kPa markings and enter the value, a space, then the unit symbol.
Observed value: 90 kPa
